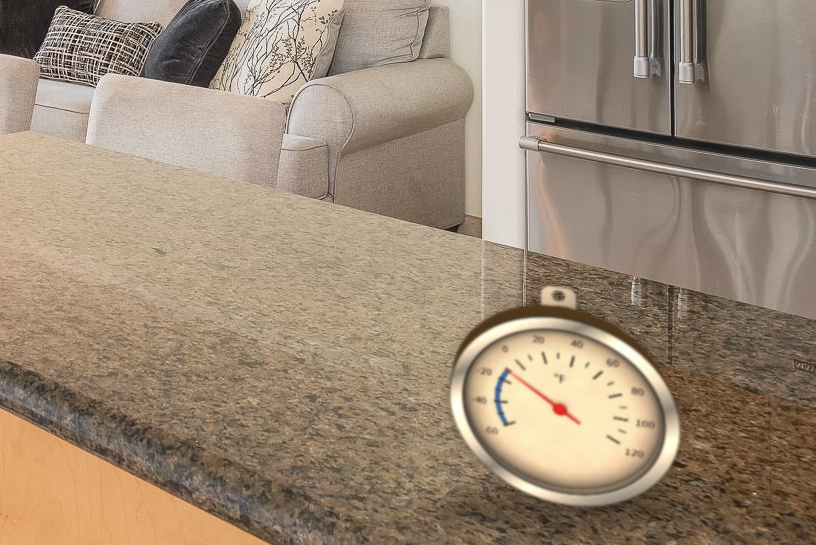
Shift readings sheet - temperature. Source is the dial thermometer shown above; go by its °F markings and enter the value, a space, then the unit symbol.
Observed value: -10 °F
